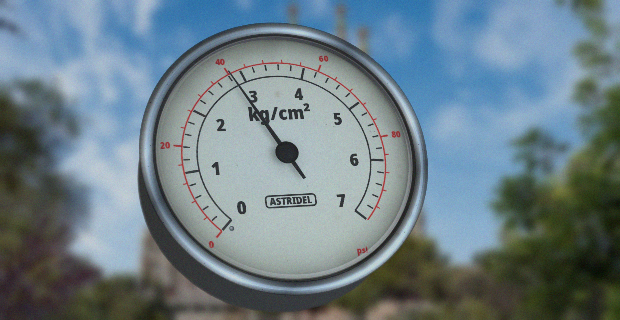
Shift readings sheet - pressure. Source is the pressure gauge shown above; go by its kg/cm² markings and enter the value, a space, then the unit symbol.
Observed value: 2.8 kg/cm²
